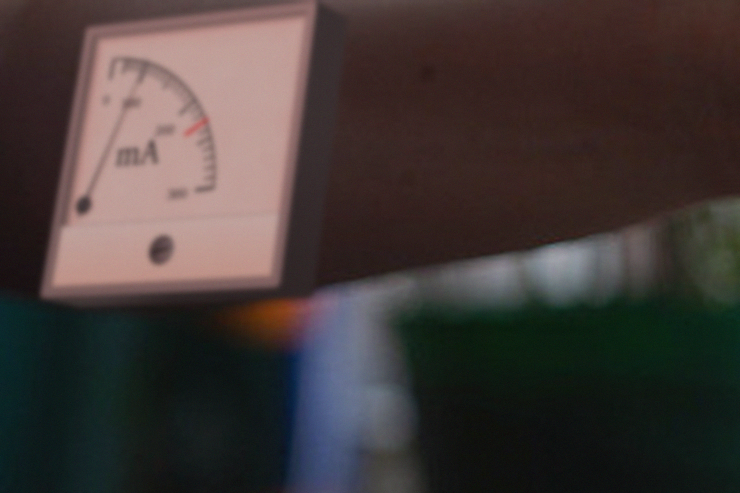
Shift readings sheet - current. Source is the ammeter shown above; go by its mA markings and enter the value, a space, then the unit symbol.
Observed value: 100 mA
